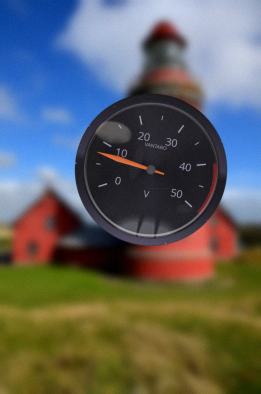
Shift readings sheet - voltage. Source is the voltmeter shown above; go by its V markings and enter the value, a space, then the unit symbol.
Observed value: 7.5 V
